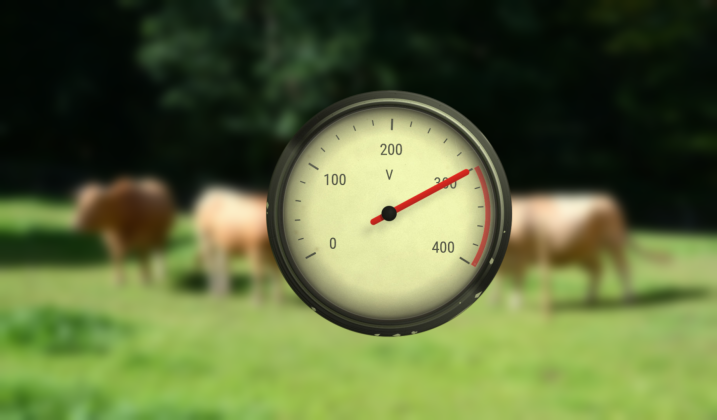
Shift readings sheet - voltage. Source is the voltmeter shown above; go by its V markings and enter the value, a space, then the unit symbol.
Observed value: 300 V
